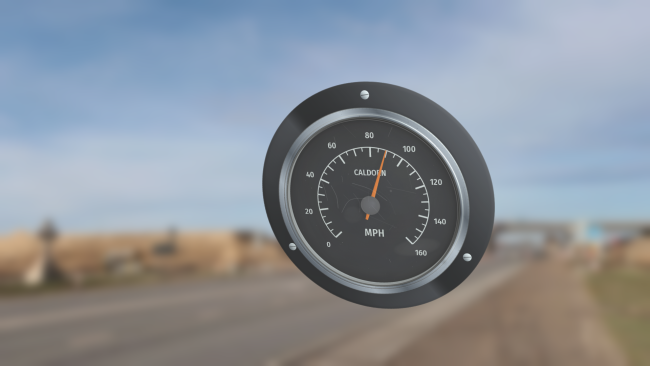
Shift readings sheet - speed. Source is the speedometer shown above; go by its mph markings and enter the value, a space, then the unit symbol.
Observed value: 90 mph
